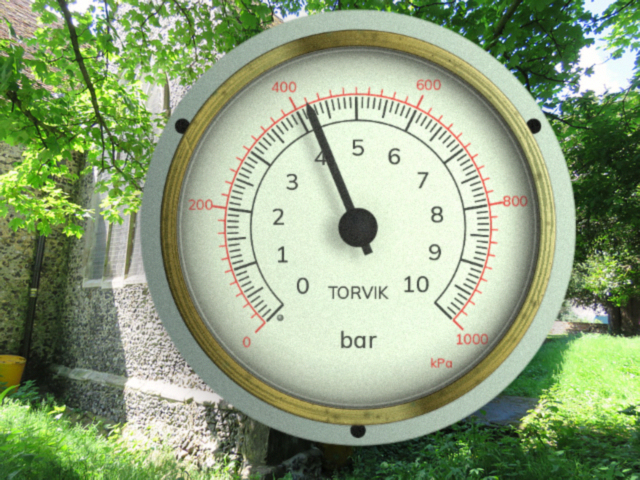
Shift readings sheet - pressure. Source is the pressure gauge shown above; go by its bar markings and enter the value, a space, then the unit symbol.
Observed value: 4.2 bar
